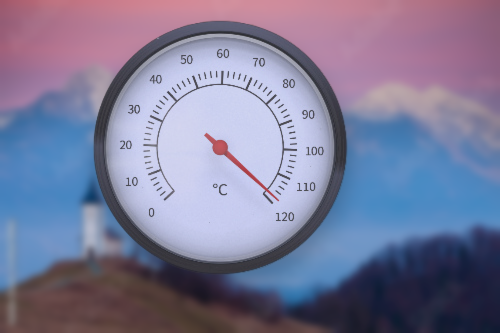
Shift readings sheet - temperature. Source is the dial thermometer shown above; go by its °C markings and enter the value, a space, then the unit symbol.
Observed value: 118 °C
